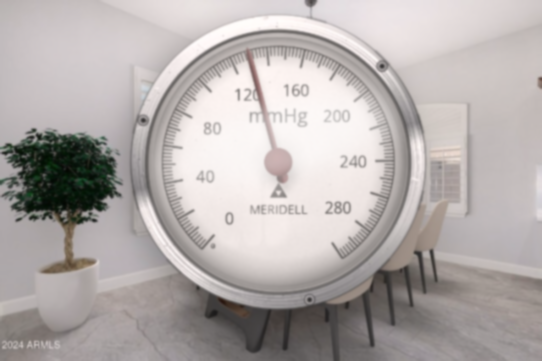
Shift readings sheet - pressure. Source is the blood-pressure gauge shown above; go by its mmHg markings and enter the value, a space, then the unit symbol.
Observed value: 130 mmHg
